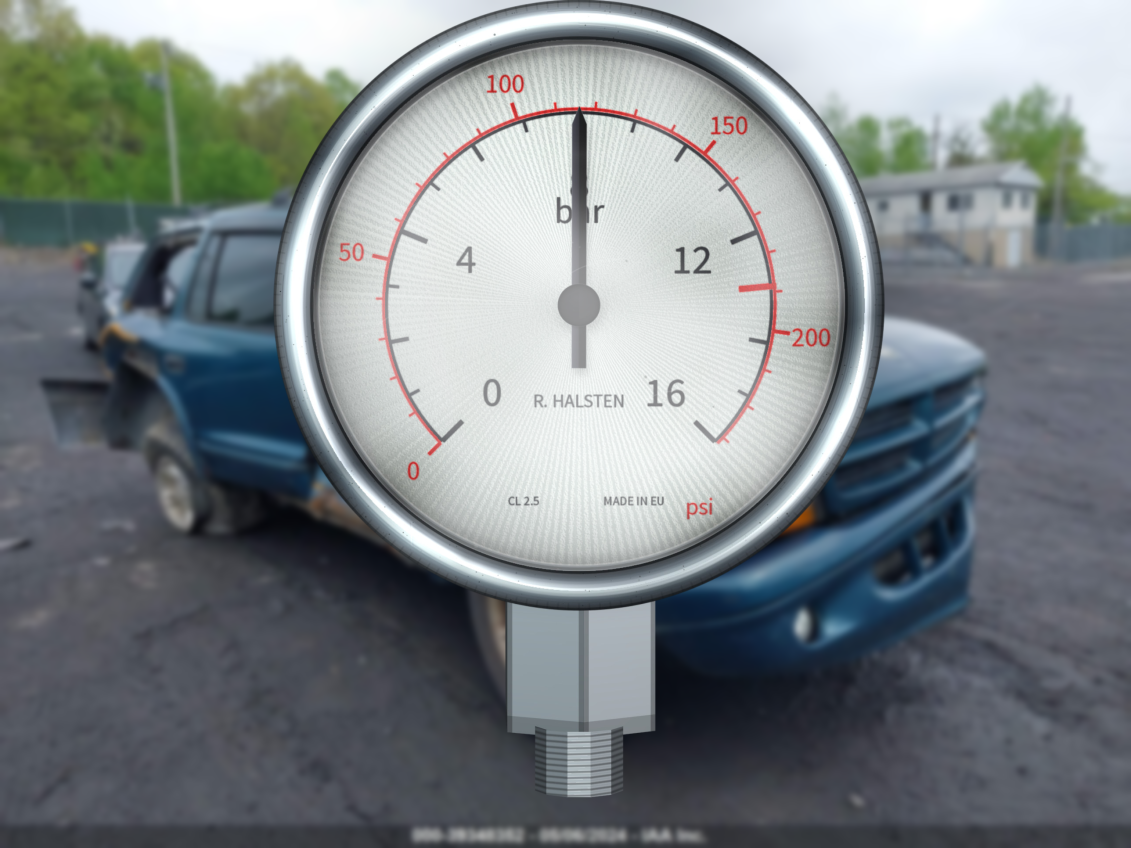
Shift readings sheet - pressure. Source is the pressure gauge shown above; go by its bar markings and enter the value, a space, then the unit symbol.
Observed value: 8 bar
